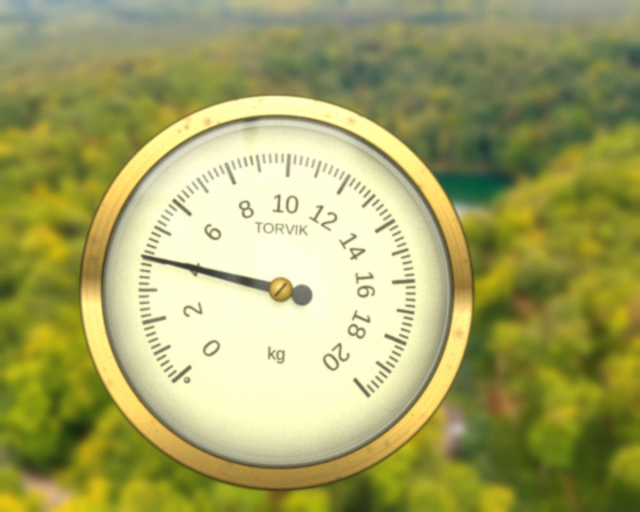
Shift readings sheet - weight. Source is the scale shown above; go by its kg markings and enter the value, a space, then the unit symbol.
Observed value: 4 kg
